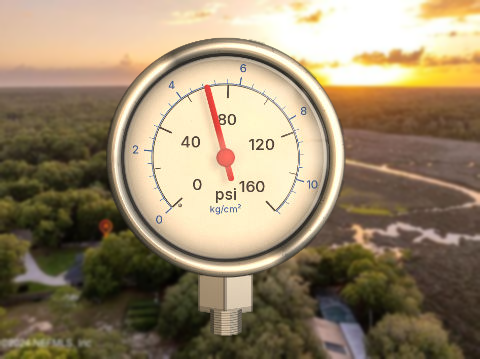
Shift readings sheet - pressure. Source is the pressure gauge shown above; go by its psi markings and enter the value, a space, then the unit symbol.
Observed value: 70 psi
